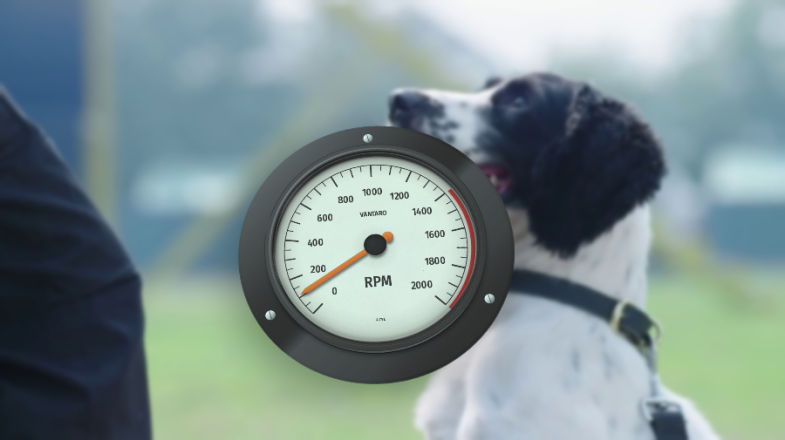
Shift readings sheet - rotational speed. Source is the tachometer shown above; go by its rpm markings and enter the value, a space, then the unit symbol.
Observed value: 100 rpm
